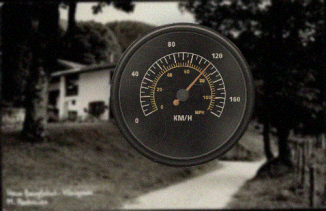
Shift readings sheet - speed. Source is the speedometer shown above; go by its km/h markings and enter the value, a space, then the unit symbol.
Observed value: 120 km/h
